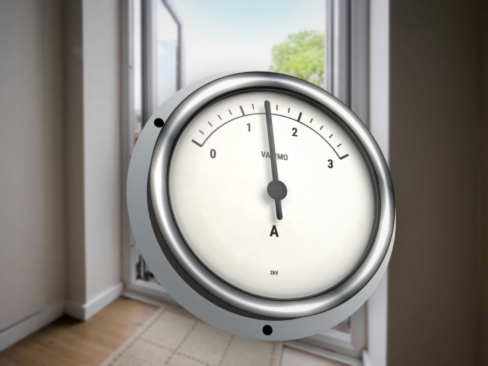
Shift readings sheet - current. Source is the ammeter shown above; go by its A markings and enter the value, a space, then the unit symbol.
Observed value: 1.4 A
